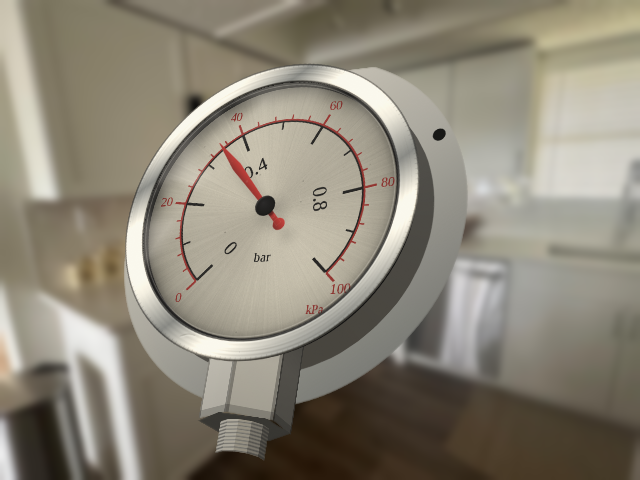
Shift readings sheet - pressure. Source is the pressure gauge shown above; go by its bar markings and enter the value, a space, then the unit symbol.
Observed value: 0.35 bar
